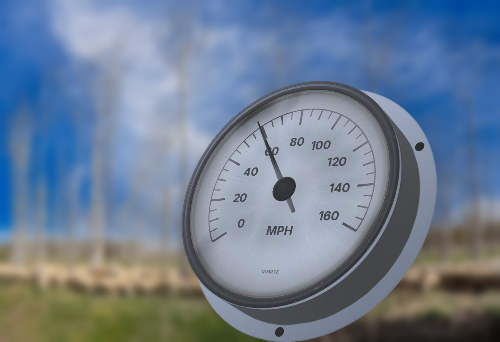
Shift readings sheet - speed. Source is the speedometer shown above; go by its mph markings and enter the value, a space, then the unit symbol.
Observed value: 60 mph
